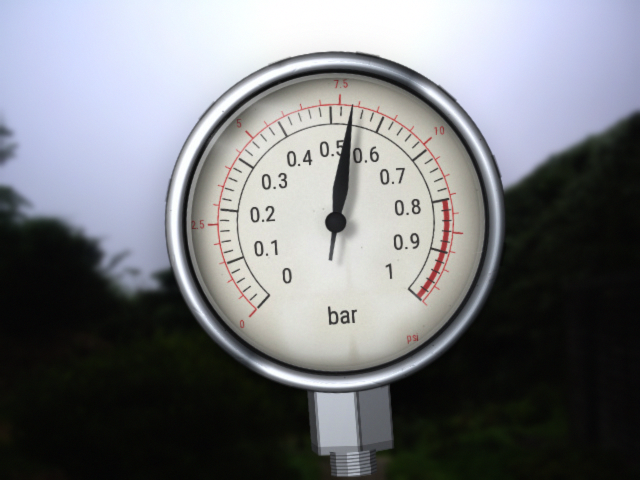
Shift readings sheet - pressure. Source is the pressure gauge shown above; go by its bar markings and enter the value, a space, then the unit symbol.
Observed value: 0.54 bar
